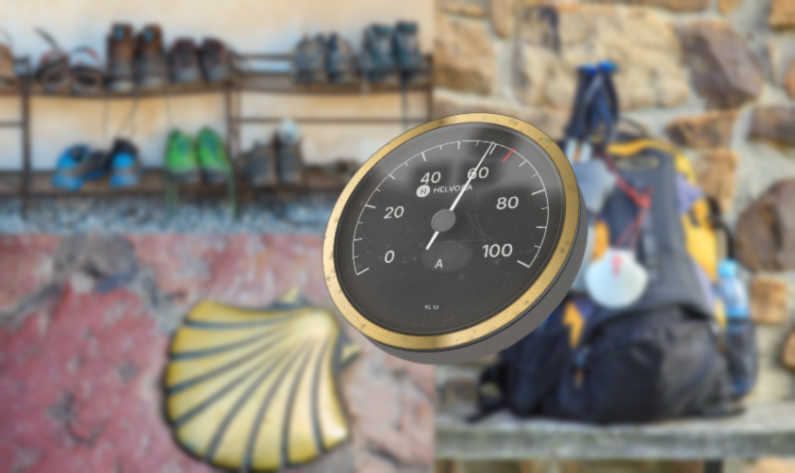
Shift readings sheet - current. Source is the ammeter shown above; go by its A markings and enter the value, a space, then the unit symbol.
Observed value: 60 A
